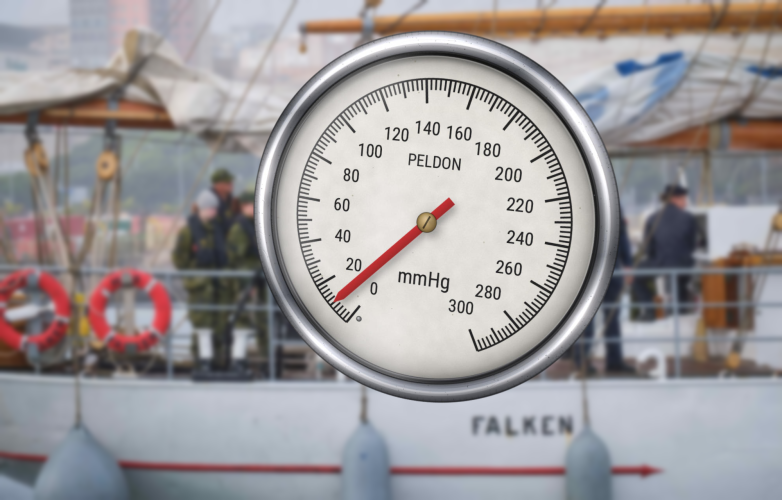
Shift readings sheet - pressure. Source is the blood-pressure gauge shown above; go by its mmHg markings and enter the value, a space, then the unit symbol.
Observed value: 10 mmHg
